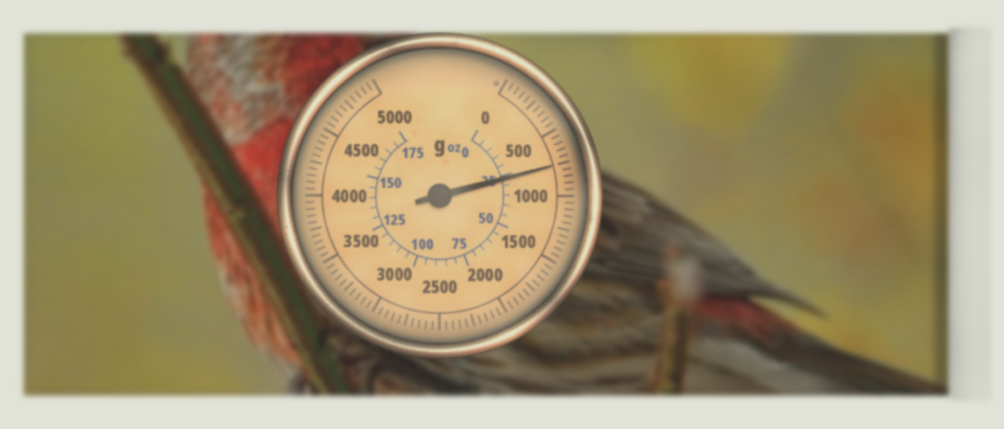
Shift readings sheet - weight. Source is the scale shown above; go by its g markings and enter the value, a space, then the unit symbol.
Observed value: 750 g
